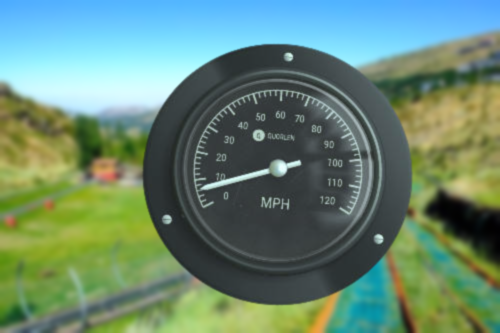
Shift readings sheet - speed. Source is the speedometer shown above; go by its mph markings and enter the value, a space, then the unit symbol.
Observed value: 6 mph
